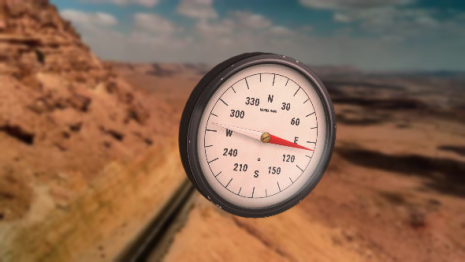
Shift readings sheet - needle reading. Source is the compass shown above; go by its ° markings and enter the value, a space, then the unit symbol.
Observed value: 97.5 °
